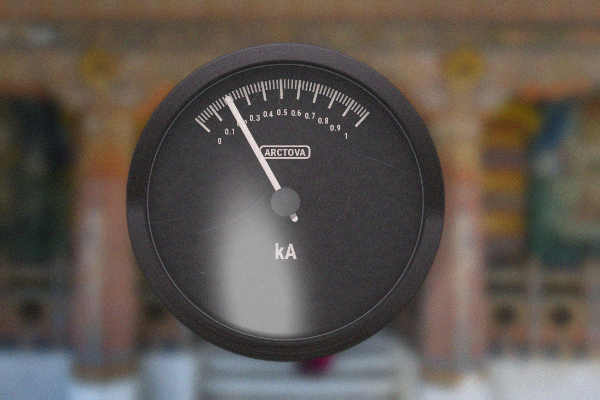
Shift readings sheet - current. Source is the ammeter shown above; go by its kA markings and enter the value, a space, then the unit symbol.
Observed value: 0.2 kA
